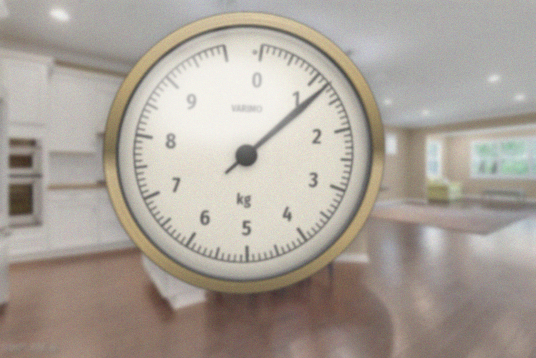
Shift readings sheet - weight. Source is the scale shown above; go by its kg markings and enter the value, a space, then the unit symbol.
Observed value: 1.2 kg
